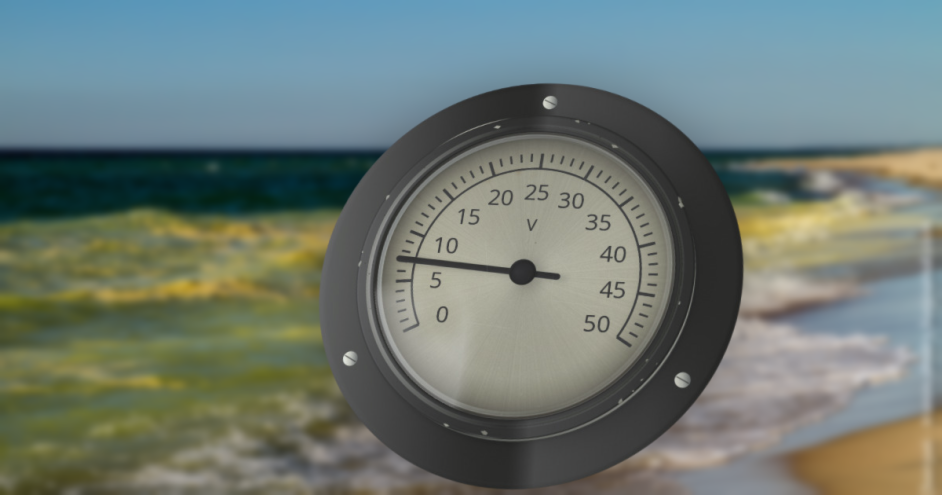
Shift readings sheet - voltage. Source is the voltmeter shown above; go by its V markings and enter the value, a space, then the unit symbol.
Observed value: 7 V
